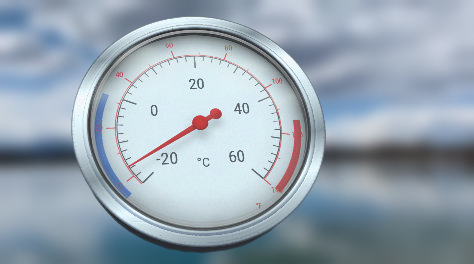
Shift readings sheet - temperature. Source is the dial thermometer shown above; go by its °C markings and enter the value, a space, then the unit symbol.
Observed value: -16 °C
